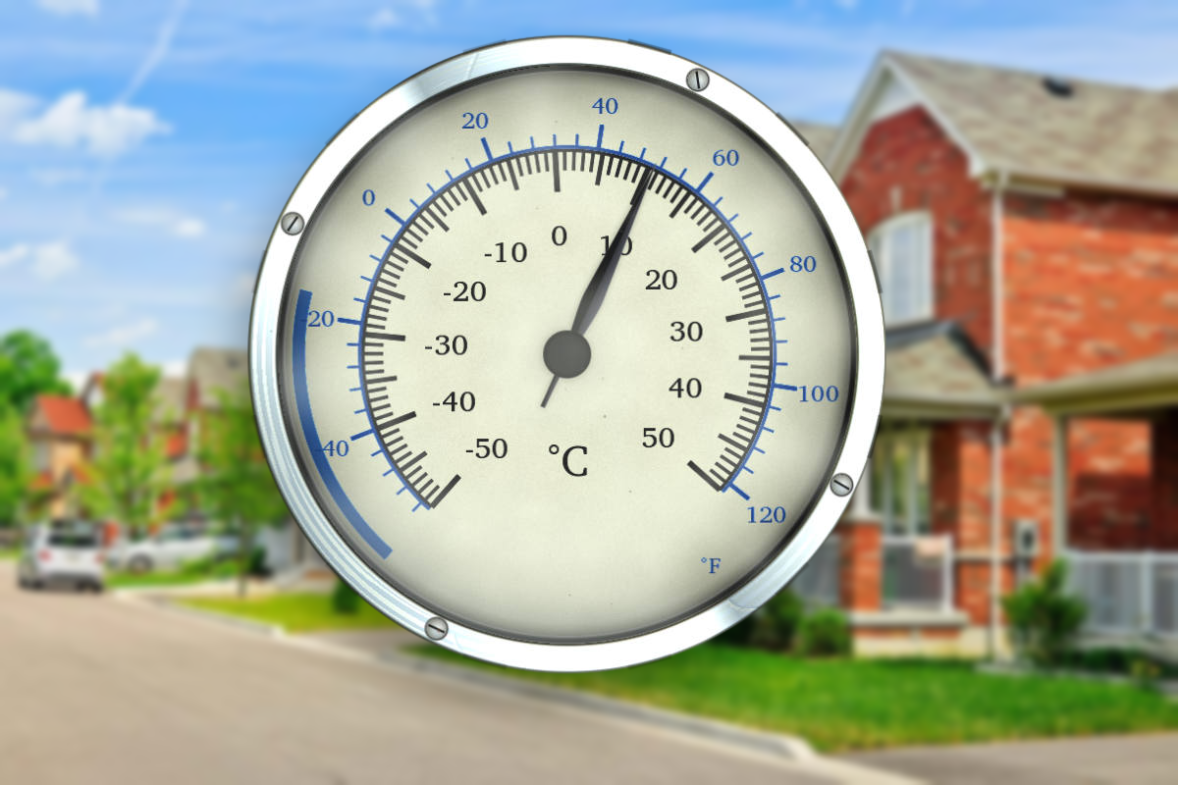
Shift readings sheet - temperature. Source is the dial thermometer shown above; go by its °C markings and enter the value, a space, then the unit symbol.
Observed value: 10.5 °C
